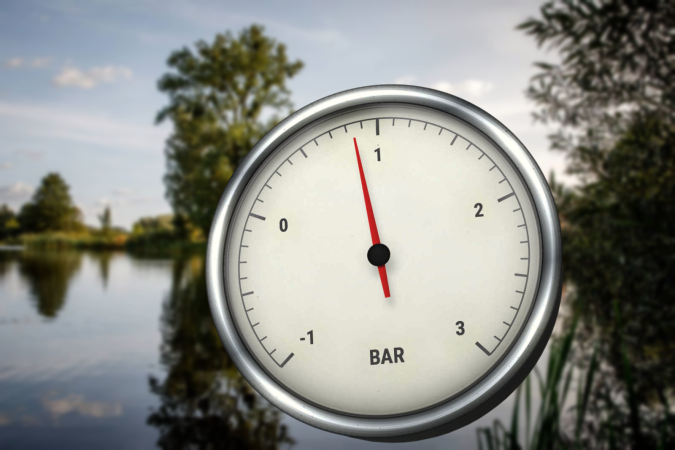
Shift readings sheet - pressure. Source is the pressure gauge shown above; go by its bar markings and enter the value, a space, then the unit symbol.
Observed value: 0.85 bar
